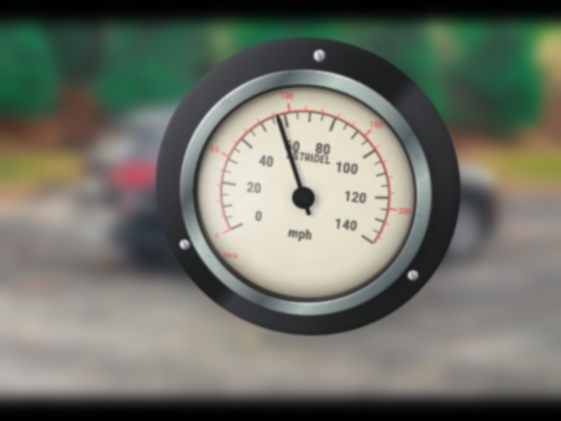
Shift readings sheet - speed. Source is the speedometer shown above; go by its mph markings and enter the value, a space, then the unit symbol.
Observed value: 57.5 mph
